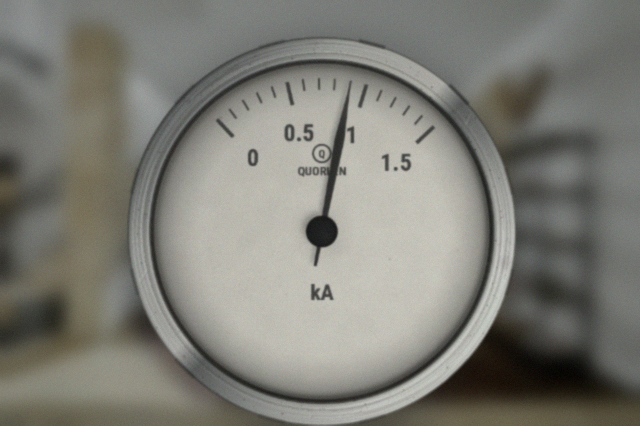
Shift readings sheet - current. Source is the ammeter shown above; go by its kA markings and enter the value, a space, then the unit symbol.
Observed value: 0.9 kA
